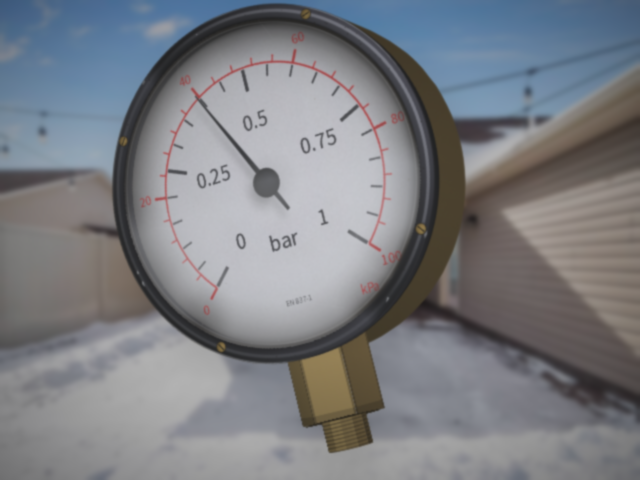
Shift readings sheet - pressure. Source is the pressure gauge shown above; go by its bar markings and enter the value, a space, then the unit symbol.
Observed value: 0.4 bar
